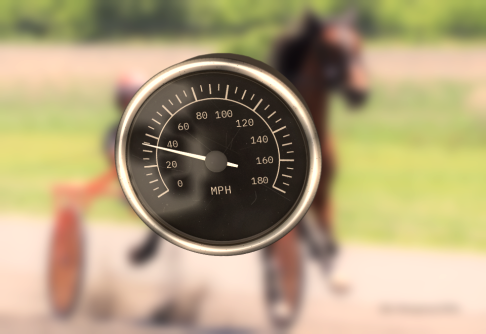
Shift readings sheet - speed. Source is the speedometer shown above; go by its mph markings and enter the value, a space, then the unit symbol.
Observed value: 35 mph
